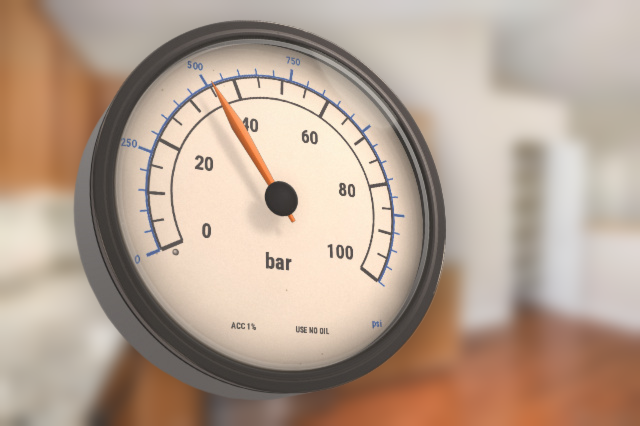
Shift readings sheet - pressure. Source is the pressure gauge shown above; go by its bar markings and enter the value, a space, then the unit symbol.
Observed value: 35 bar
